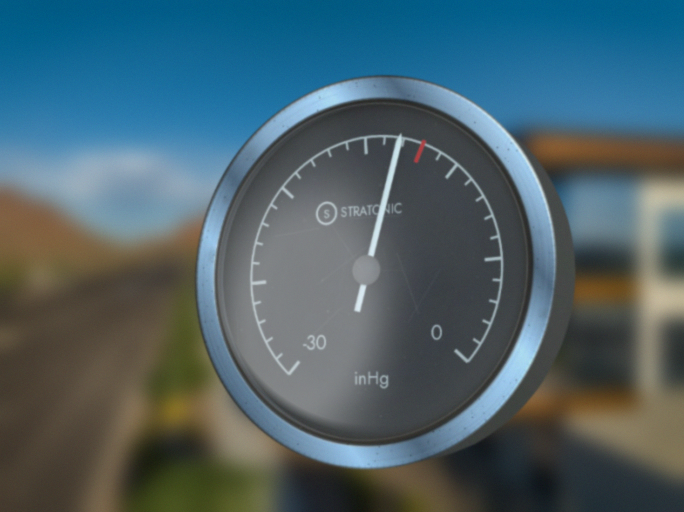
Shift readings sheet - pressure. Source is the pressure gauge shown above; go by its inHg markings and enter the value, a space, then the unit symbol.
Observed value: -13 inHg
